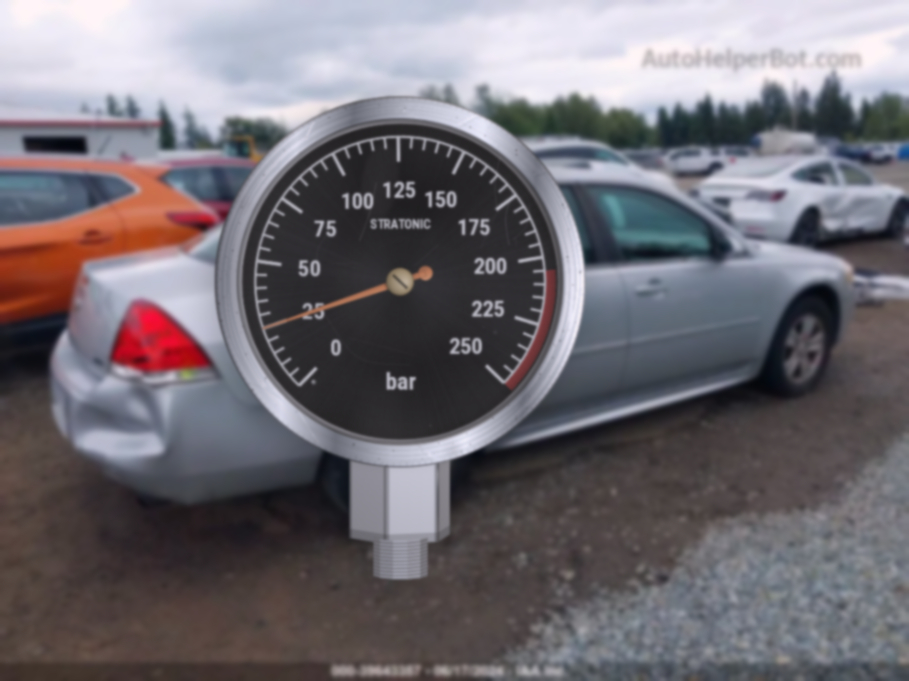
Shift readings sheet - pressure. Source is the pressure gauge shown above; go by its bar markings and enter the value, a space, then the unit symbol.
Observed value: 25 bar
